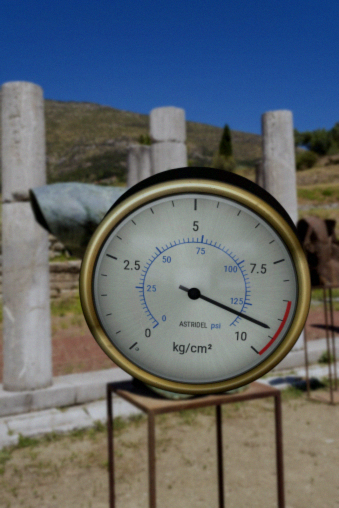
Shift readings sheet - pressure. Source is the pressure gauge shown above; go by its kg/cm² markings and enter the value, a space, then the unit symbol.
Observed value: 9.25 kg/cm²
